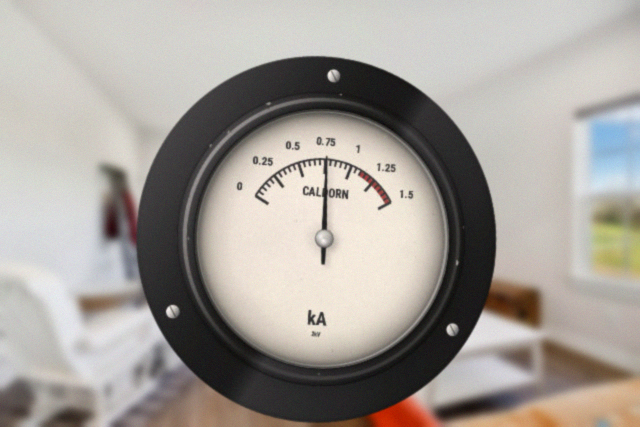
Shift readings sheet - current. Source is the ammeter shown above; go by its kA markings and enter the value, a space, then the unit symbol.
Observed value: 0.75 kA
